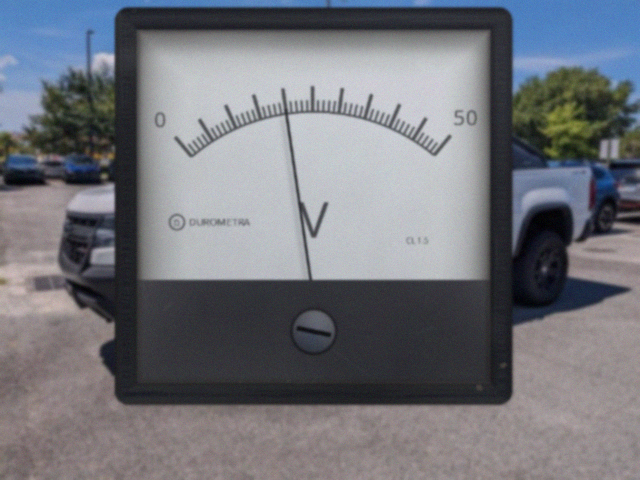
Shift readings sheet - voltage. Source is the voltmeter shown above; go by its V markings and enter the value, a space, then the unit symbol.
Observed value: 20 V
